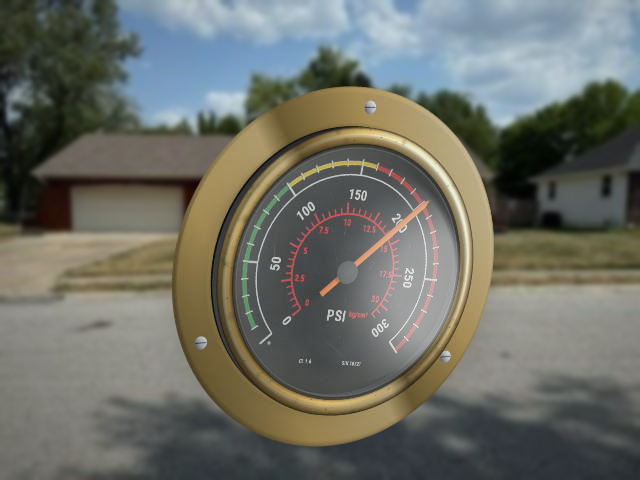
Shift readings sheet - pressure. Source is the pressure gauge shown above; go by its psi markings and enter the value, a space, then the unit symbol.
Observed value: 200 psi
